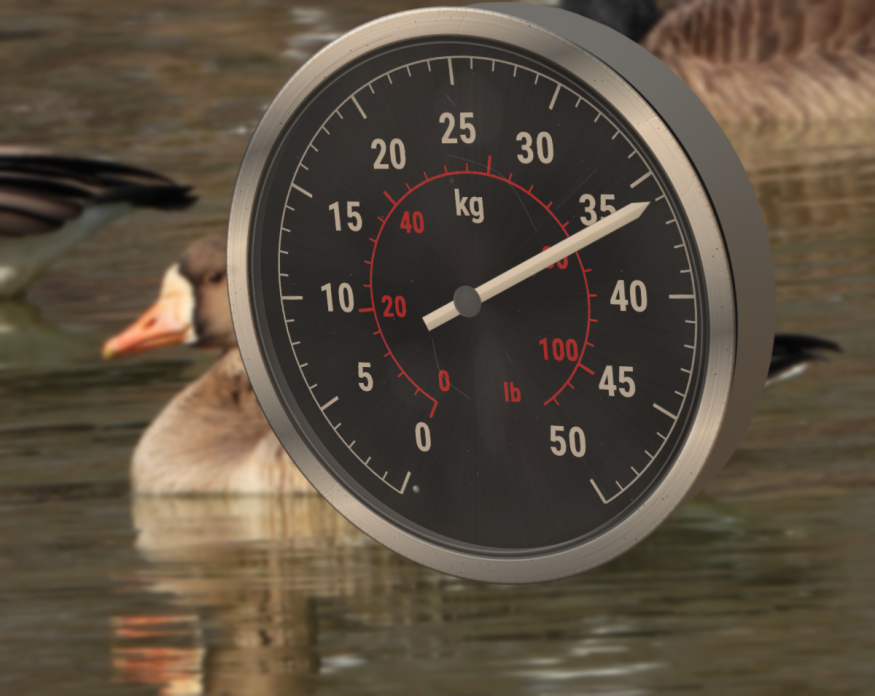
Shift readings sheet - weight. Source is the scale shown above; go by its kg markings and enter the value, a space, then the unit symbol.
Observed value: 36 kg
